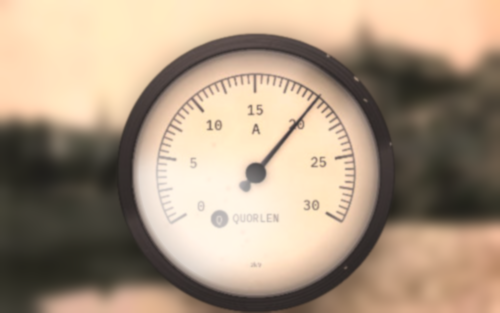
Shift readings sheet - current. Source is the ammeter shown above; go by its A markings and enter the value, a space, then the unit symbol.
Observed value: 20 A
